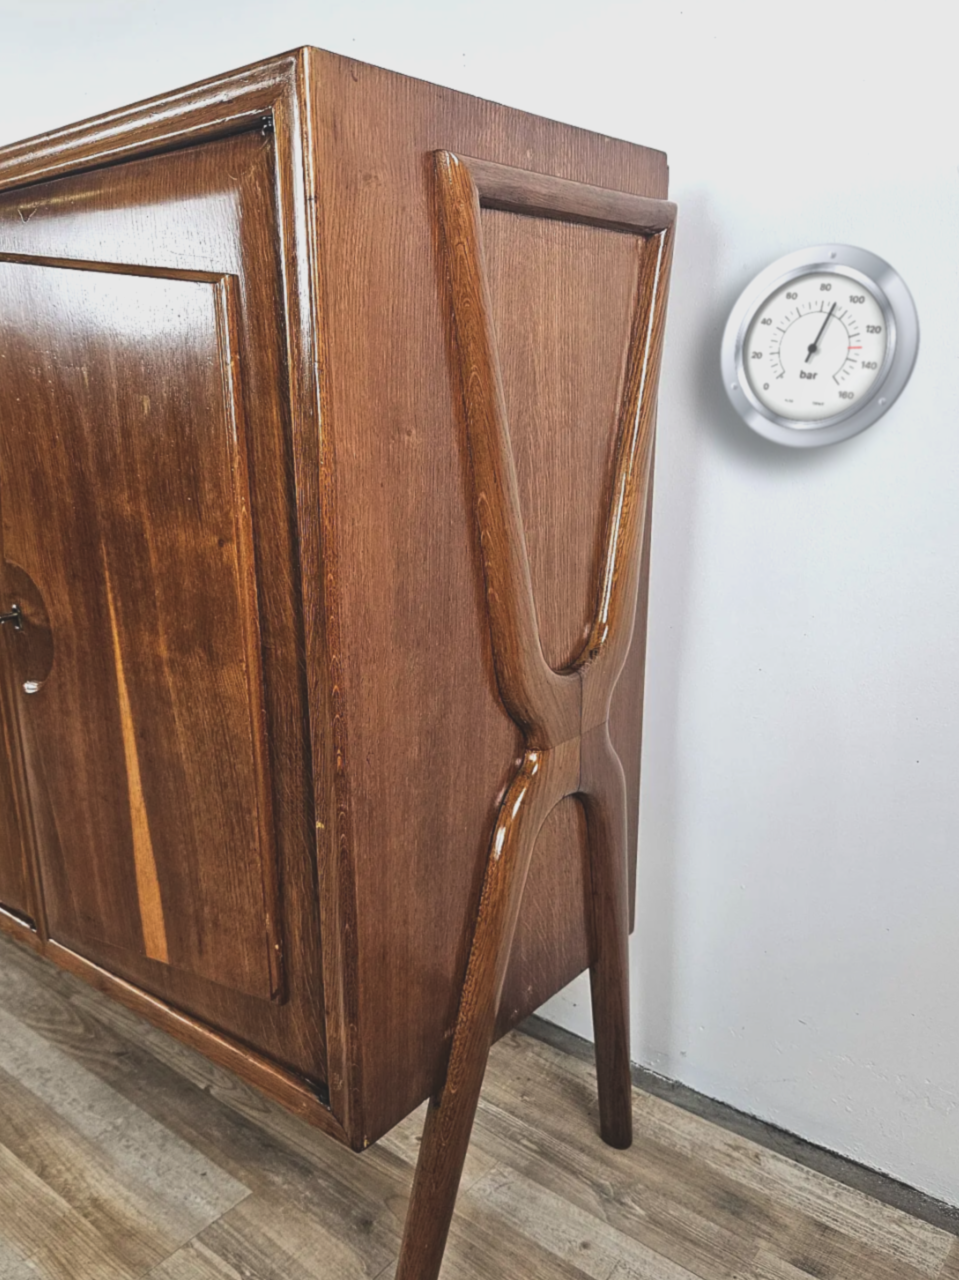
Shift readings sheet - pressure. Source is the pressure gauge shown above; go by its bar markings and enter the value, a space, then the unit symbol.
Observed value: 90 bar
